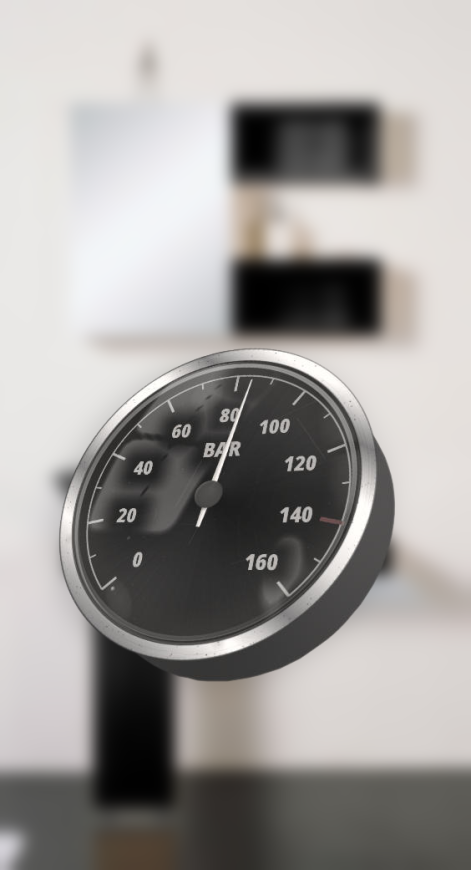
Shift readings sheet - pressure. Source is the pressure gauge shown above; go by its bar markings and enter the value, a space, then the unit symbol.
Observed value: 85 bar
